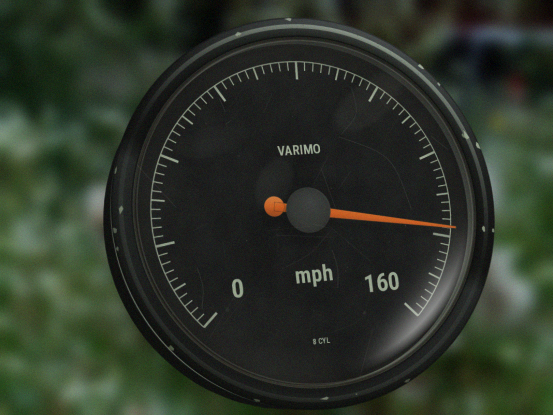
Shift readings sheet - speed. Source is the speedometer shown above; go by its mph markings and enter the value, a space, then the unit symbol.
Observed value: 138 mph
